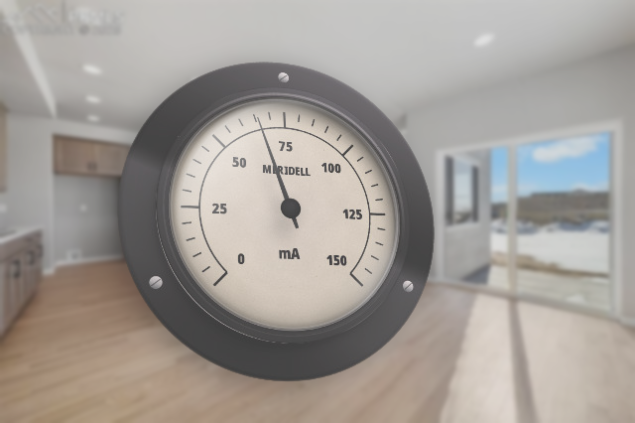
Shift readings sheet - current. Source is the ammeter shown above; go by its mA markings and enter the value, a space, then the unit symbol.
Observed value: 65 mA
